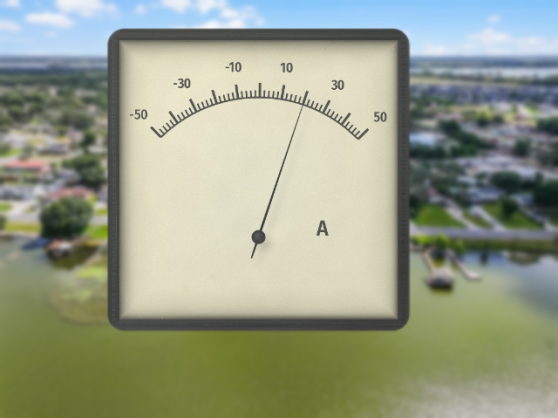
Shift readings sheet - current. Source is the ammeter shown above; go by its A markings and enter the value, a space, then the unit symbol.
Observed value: 20 A
